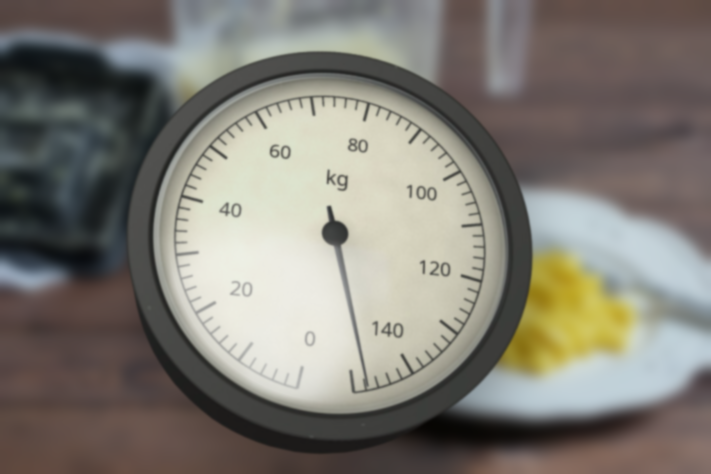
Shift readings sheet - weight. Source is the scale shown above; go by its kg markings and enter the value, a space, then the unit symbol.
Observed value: 148 kg
